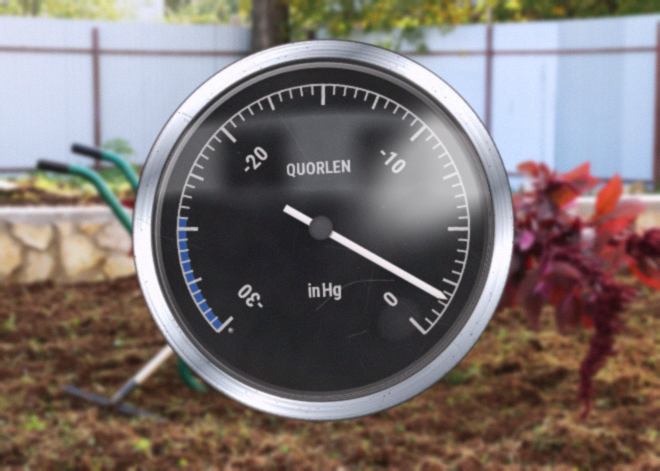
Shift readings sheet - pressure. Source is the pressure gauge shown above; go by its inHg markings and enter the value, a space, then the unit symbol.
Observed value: -1.75 inHg
